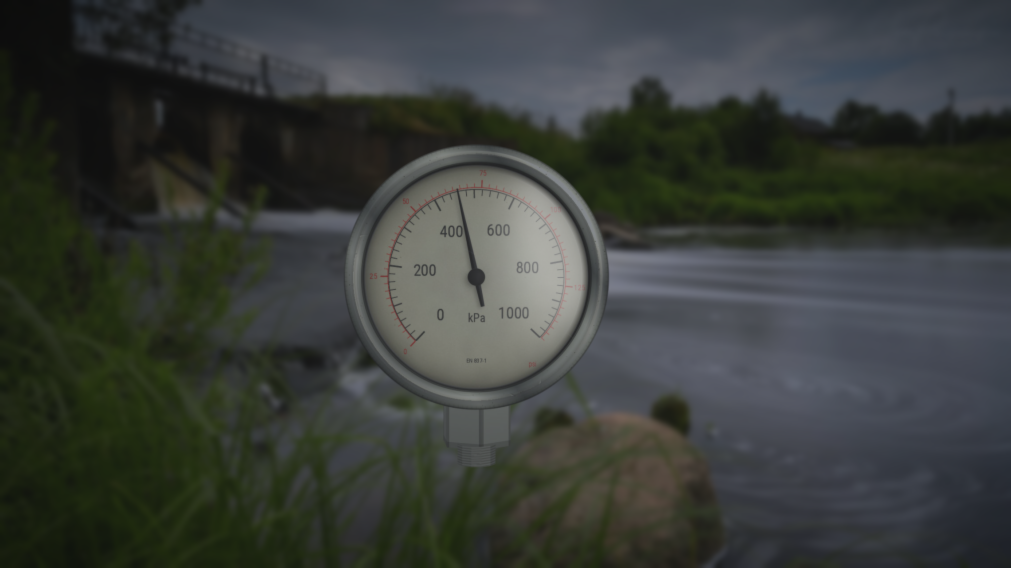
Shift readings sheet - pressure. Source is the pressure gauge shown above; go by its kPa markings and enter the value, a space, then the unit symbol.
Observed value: 460 kPa
